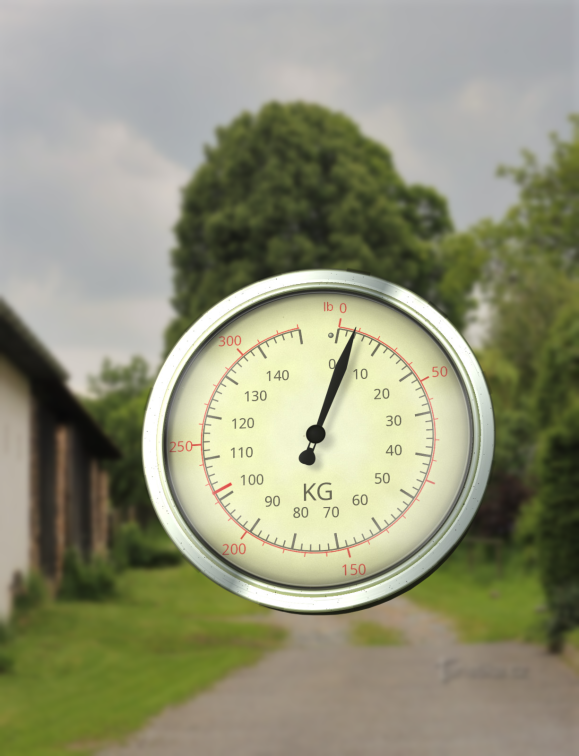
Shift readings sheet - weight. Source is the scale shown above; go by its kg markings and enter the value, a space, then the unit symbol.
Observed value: 4 kg
